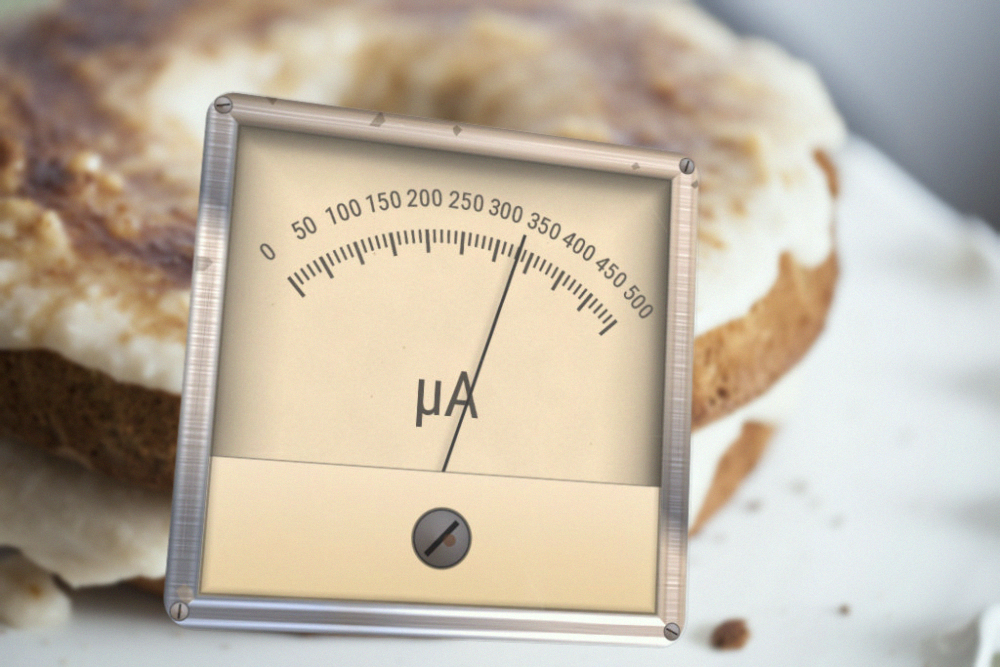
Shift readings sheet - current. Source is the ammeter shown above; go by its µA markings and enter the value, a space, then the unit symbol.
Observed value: 330 µA
